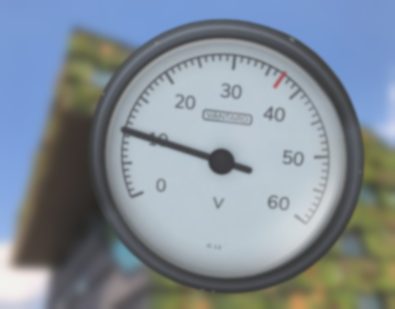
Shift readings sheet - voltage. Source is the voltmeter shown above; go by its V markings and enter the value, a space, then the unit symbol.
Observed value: 10 V
